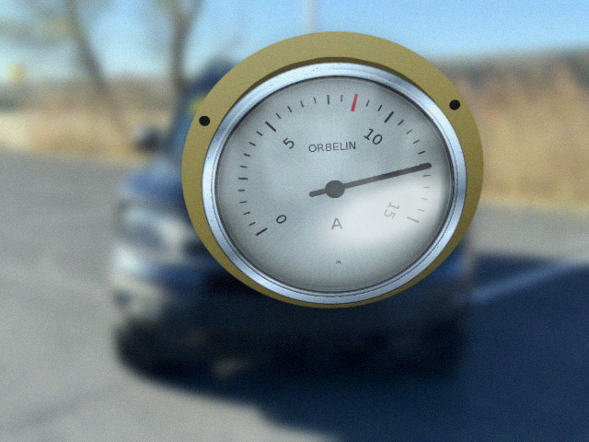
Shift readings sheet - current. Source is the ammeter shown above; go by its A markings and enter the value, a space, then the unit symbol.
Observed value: 12.5 A
